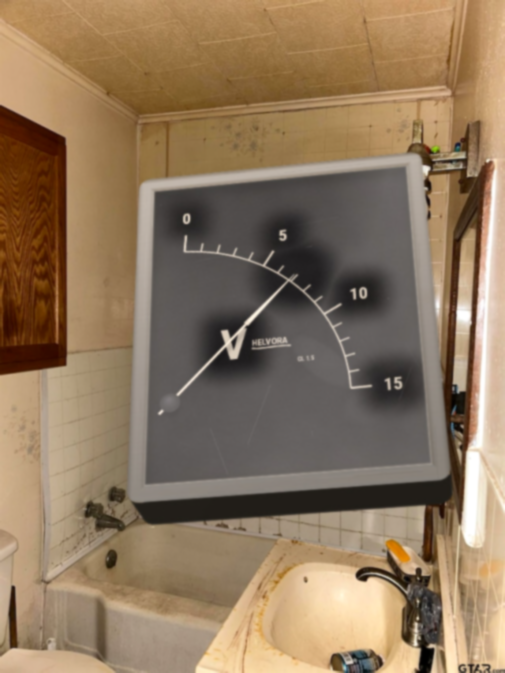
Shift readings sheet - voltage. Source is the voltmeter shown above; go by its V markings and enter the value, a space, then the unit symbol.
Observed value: 7 V
